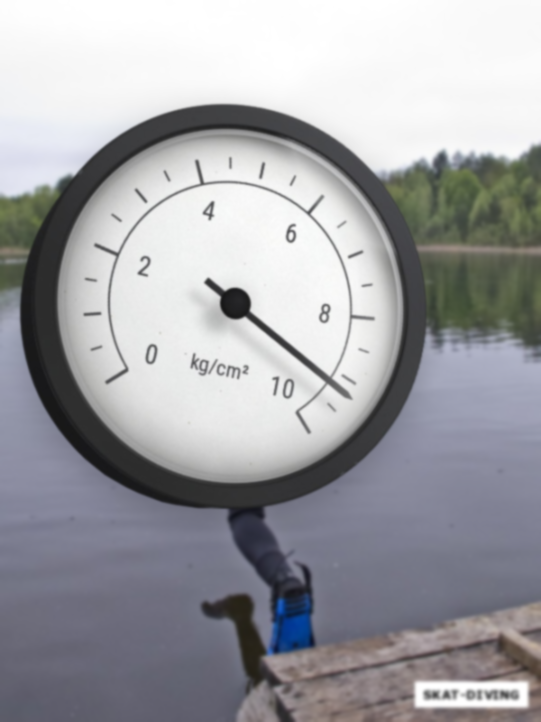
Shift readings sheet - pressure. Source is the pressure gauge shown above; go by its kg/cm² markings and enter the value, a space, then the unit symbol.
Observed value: 9.25 kg/cm²
